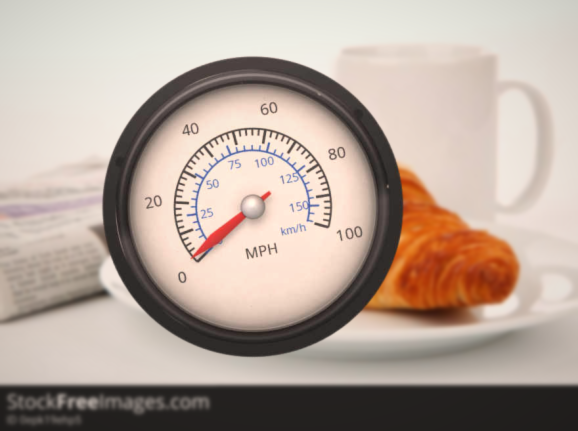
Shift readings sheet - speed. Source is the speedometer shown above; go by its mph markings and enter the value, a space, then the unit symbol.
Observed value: 2 mph
